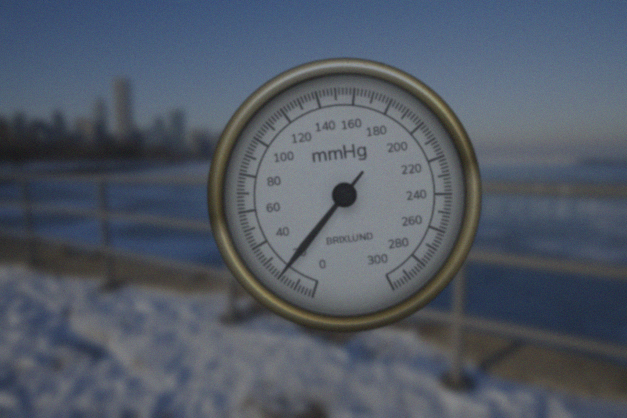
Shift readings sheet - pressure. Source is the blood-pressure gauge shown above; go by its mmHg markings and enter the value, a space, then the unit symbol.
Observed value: 20 mmHg
